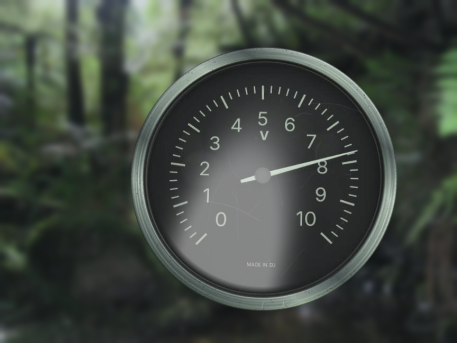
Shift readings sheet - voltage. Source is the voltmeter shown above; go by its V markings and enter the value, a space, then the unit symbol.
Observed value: 7.8 V
